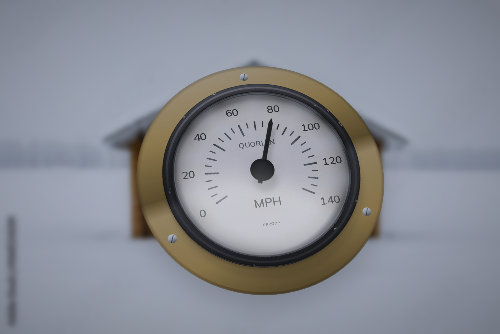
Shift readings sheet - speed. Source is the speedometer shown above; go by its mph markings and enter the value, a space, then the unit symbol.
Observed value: 80 mph
